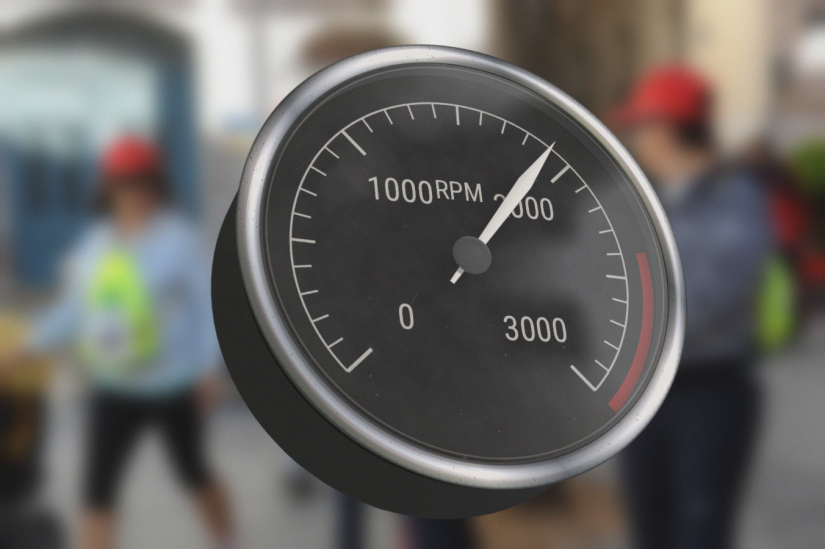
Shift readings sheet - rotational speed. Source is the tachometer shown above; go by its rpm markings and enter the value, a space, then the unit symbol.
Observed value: 1900 rpm
